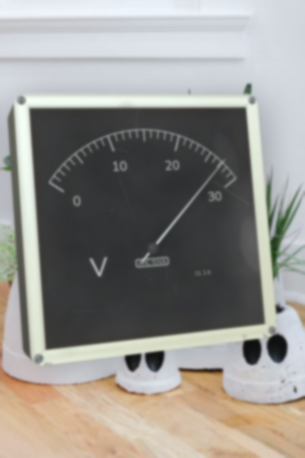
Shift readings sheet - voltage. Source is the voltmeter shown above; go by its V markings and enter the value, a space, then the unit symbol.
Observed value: 27 V
